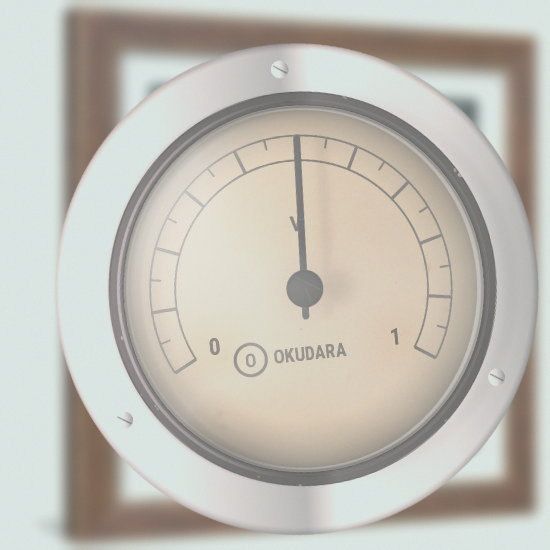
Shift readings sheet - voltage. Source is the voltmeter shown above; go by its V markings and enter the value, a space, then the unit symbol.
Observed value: 0.5 V
